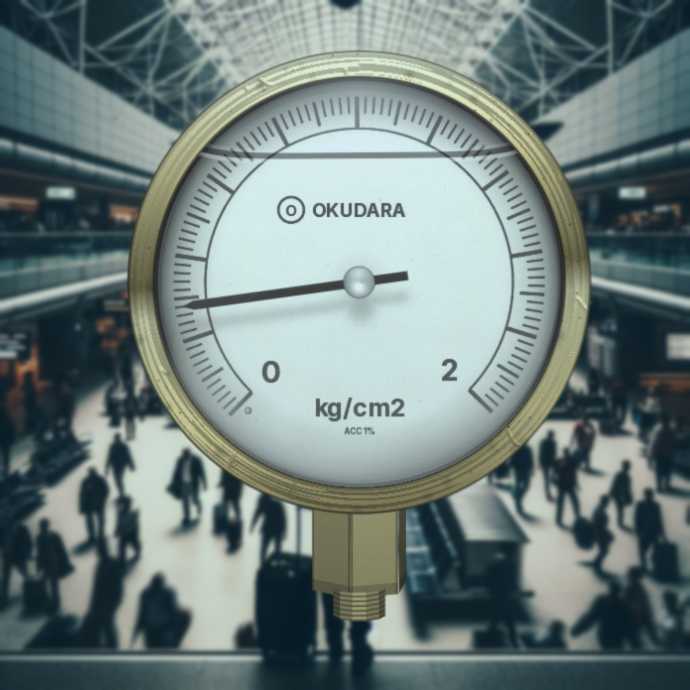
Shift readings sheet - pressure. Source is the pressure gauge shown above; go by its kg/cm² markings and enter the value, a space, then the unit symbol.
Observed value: 0.28 kg/cm²
